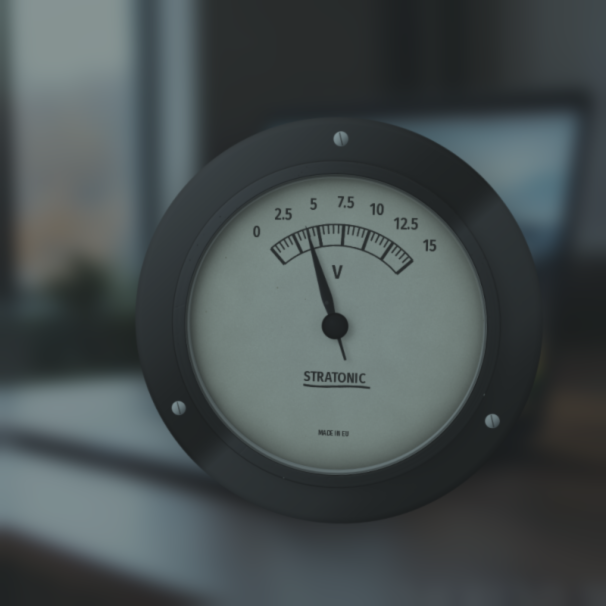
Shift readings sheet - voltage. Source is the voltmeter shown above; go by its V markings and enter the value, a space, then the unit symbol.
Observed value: 4 V
